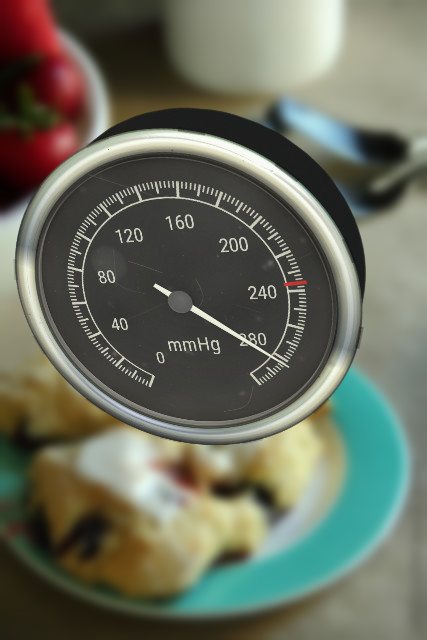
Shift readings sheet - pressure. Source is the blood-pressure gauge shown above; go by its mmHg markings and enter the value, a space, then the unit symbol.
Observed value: 280 mmHg
